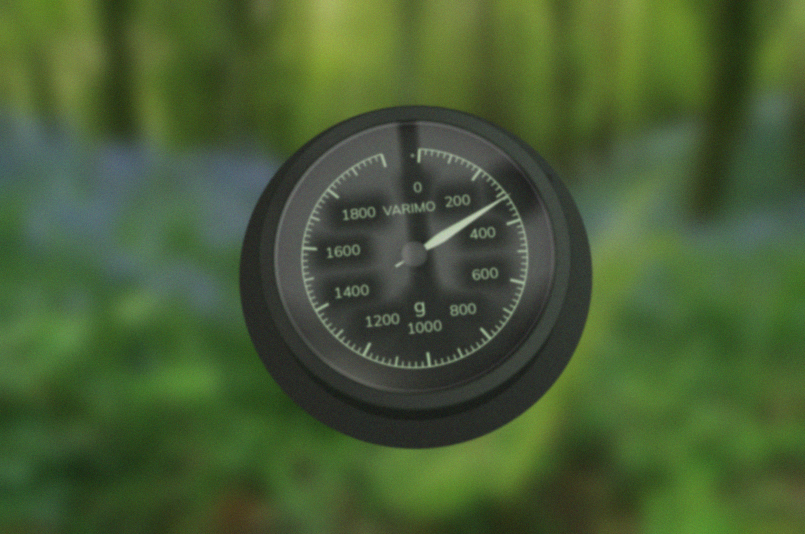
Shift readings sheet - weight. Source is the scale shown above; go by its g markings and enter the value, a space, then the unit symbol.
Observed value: 320 g
